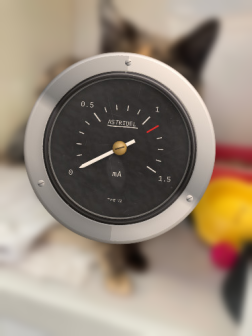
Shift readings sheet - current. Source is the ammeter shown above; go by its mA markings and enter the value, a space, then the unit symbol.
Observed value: 0 mA
